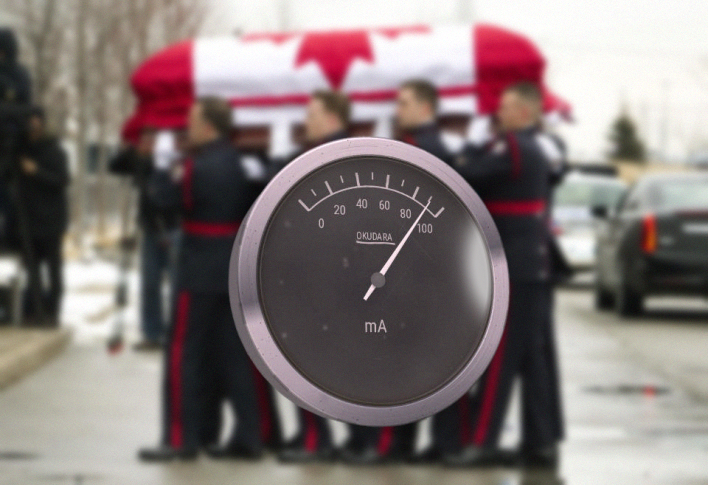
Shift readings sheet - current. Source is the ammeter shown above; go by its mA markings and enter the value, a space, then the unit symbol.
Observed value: 90 mA
